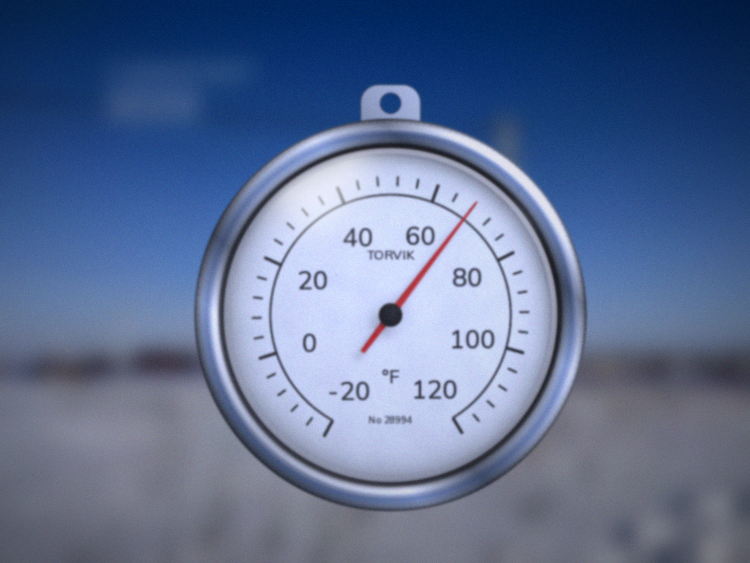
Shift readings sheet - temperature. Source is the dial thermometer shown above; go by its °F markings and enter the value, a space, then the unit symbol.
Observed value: 68 °F
